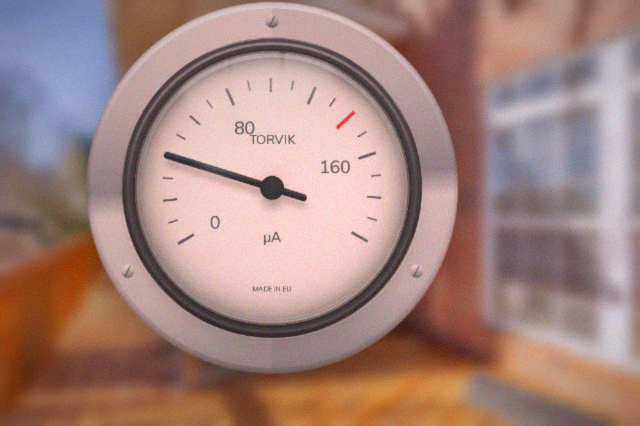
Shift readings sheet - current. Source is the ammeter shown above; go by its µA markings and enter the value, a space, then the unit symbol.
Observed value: 40 µA
